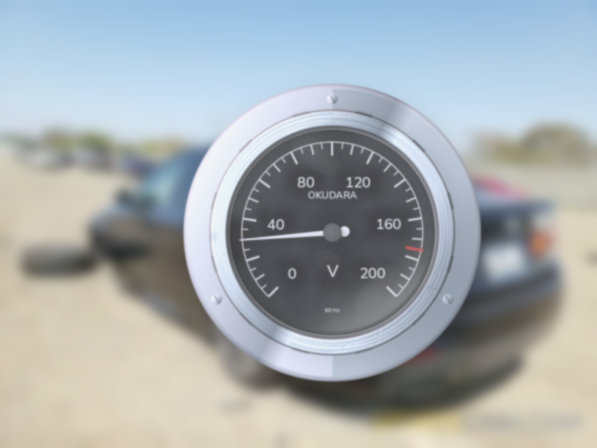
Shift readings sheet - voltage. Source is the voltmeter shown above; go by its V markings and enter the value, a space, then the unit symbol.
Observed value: 30 V
